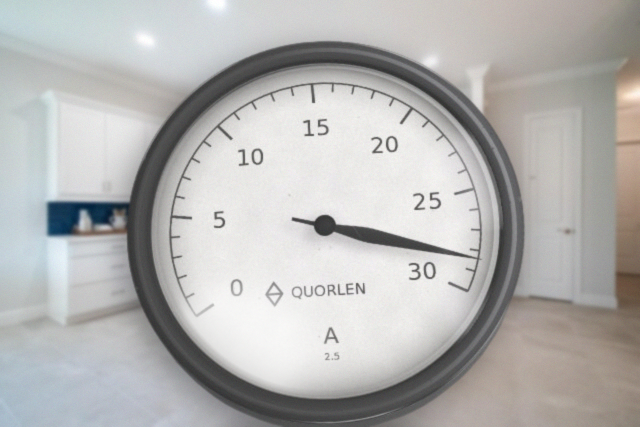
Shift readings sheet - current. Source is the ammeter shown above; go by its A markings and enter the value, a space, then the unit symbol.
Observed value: 28.5 A
